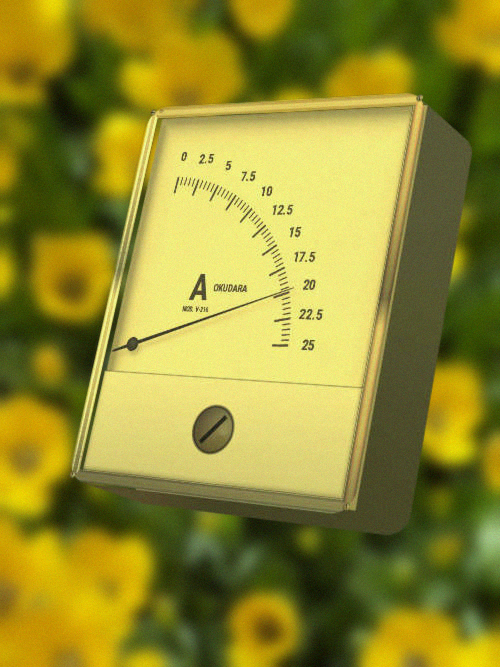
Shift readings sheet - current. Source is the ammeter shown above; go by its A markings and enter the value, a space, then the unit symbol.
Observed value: 20 A
